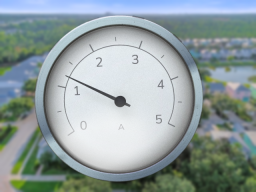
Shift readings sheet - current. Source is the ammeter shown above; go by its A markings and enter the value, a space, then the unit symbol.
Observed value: 1.25 A
